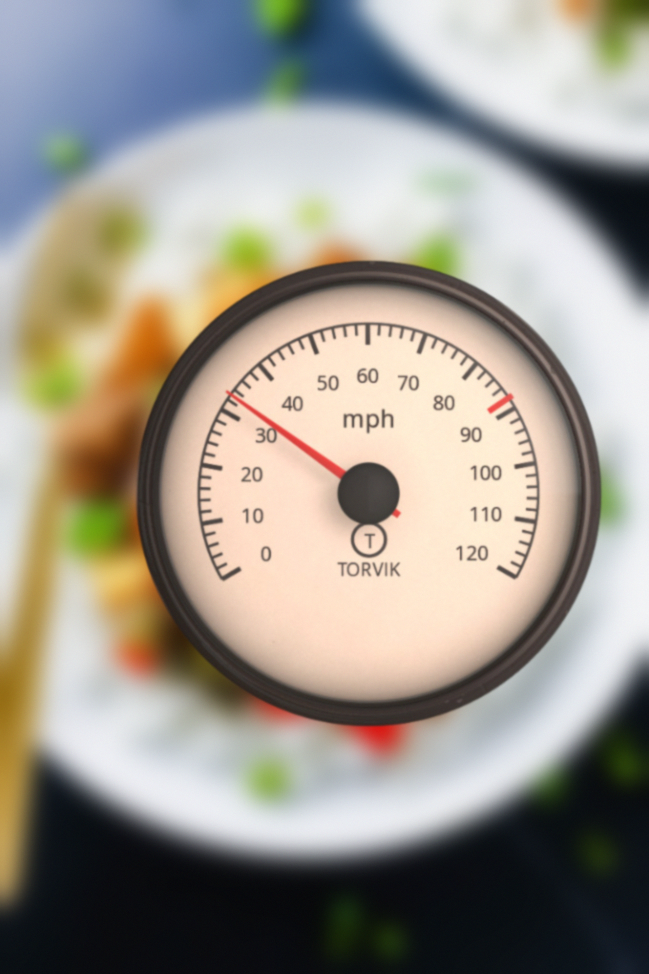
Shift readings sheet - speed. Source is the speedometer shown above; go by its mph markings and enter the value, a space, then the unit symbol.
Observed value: 33 mph
